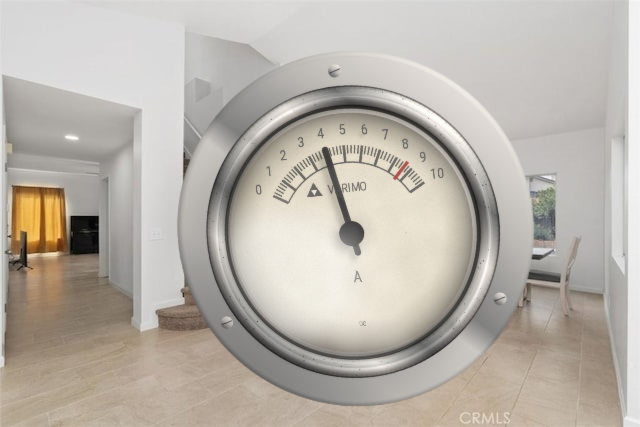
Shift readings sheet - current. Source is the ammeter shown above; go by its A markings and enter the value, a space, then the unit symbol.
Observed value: 4 A
